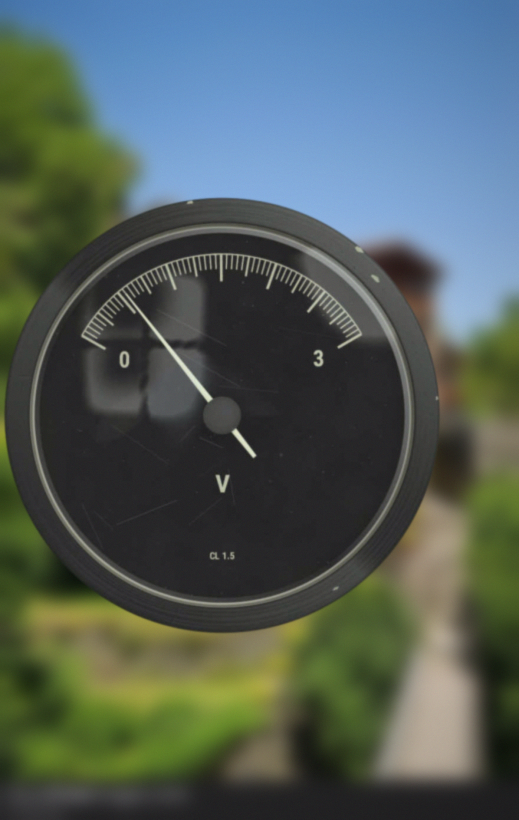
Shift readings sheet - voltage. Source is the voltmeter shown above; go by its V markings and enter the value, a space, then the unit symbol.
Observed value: 0.55 V
